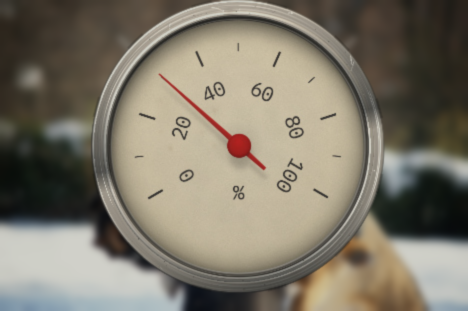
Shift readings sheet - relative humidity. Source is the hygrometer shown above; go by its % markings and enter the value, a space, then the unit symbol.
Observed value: 30 %
